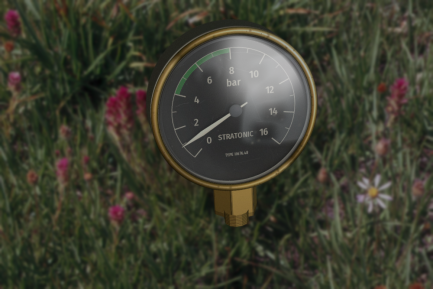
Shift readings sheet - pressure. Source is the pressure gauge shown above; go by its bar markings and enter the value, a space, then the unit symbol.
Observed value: 1 bar
